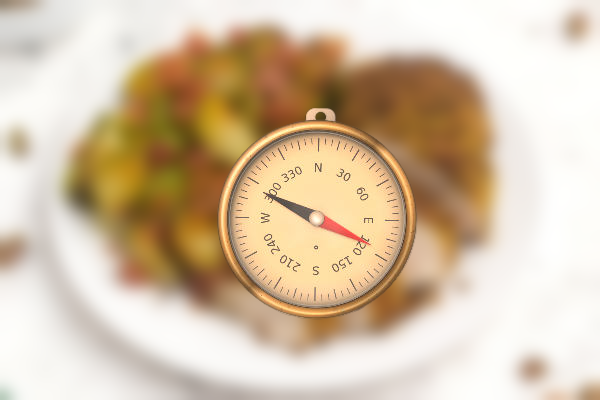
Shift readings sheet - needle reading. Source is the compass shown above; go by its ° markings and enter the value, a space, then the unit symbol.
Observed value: 115 °
